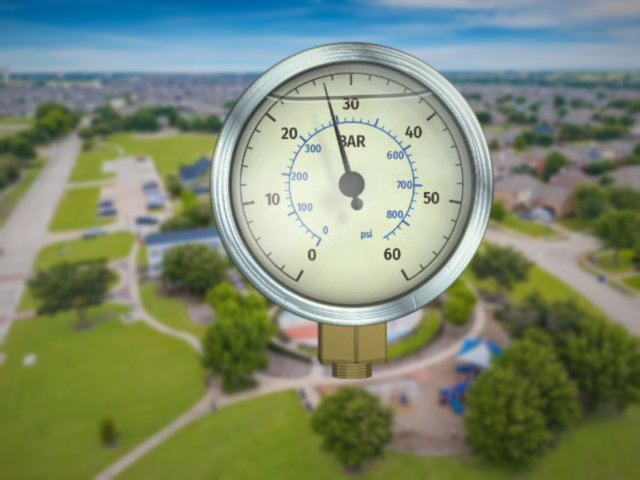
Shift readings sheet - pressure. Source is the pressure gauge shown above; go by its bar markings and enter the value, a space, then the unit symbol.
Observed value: 27 bar
